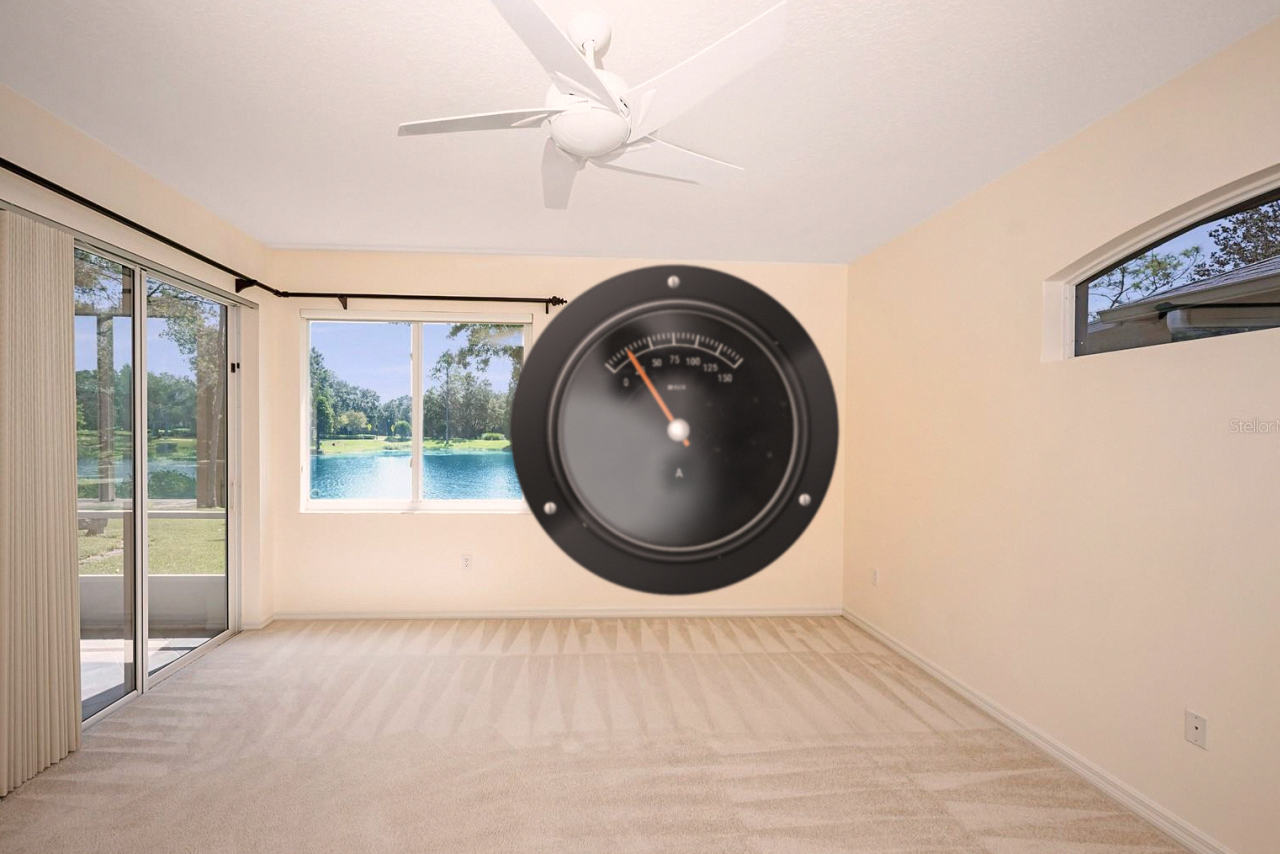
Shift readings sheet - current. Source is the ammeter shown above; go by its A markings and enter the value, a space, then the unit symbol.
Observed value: 25 A
